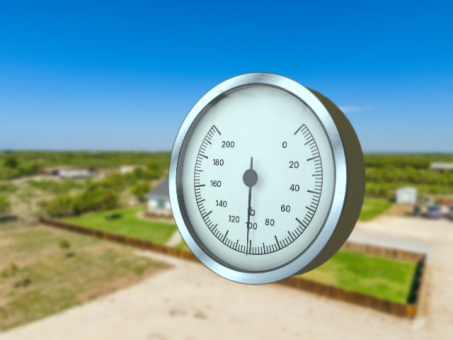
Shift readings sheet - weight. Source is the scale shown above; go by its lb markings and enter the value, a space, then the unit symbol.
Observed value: 100 lb
